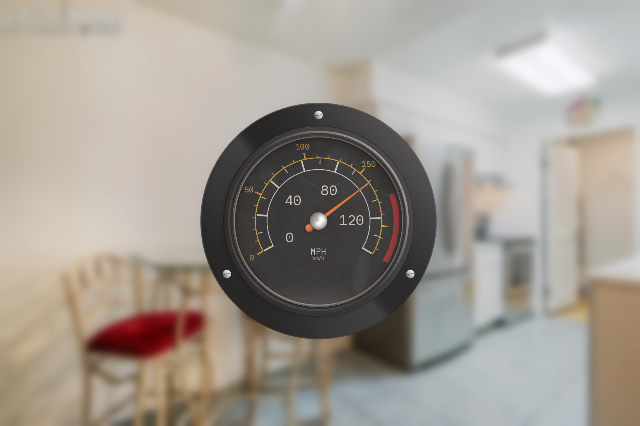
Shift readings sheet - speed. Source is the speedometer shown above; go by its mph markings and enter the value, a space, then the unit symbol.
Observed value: 100 mph
